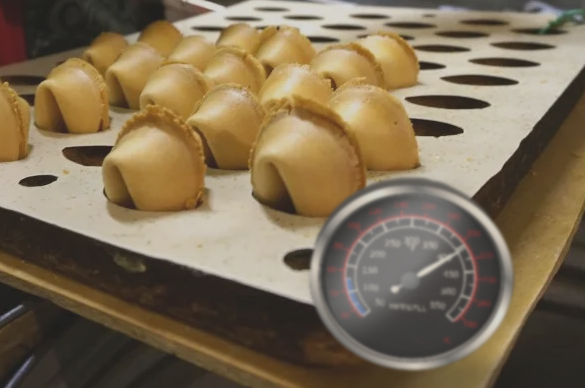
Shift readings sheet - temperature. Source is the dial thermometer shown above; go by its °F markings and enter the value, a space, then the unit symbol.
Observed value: 400 °F
